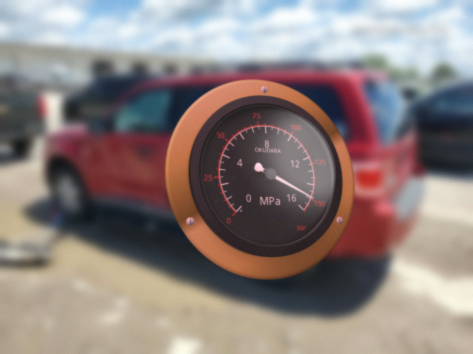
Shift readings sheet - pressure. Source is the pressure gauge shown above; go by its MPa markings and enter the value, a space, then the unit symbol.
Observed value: 15 MPa
